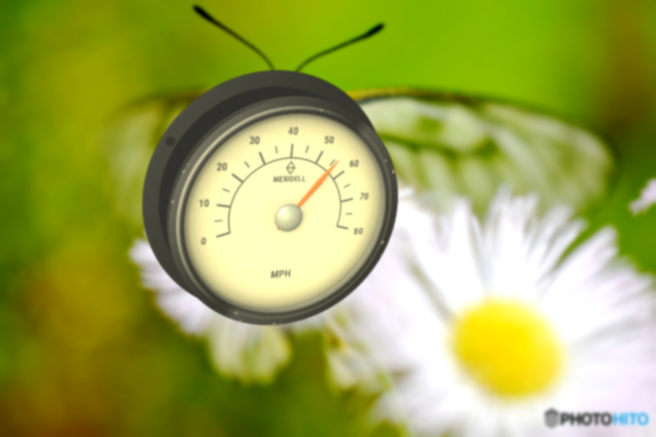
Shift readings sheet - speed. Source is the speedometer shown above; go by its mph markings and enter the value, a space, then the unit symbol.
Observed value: 55 mph
